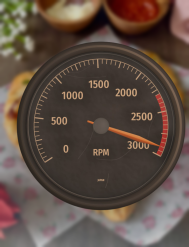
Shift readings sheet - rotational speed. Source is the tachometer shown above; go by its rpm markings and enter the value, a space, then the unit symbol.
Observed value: 2900 rpm
